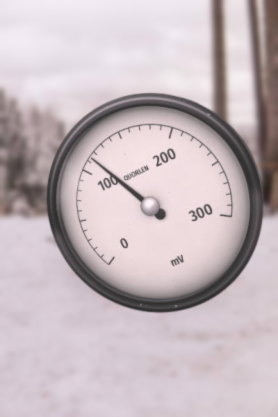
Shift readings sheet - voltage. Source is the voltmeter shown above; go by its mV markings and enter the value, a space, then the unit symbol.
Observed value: 115 mV
